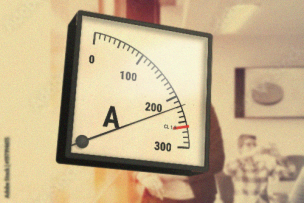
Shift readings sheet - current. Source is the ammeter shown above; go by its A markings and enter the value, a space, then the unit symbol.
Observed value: 220 A
